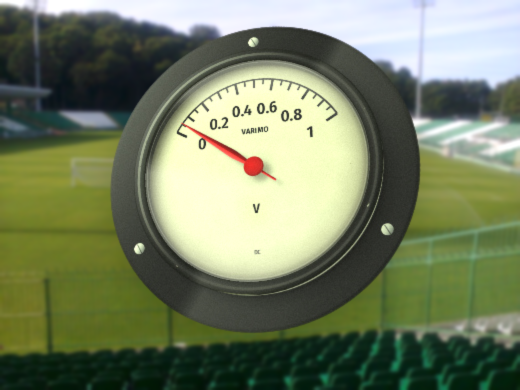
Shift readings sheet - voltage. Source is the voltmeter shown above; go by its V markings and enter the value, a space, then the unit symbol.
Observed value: 0.05 V
